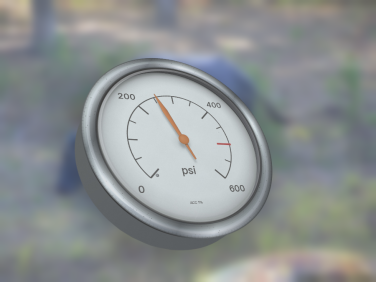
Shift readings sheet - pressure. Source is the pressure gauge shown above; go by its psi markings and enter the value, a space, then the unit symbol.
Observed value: 250 psi
